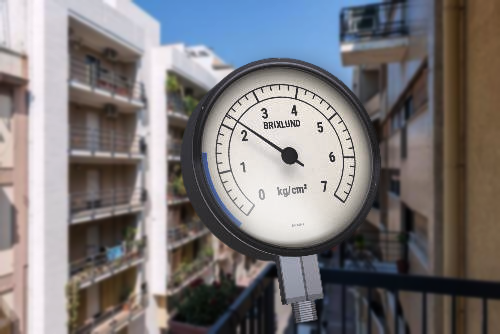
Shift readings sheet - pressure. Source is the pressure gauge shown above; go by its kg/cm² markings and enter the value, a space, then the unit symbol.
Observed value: 2.2 kg/cm²
